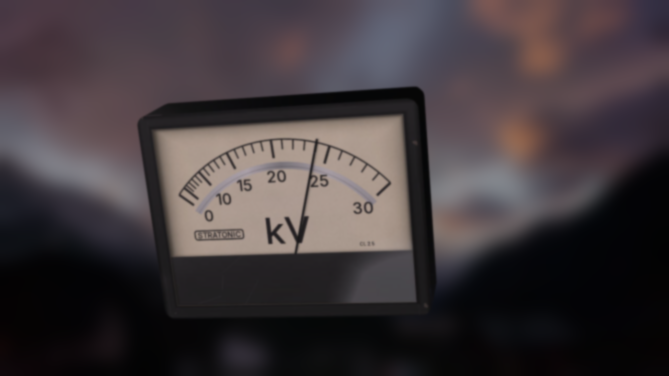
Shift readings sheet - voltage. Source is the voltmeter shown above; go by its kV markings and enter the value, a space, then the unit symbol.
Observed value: 24 kV
